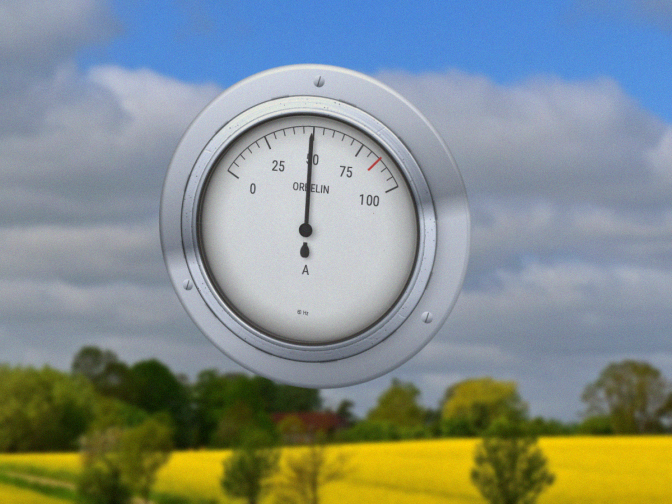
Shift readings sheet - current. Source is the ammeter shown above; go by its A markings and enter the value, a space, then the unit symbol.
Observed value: 50 A
